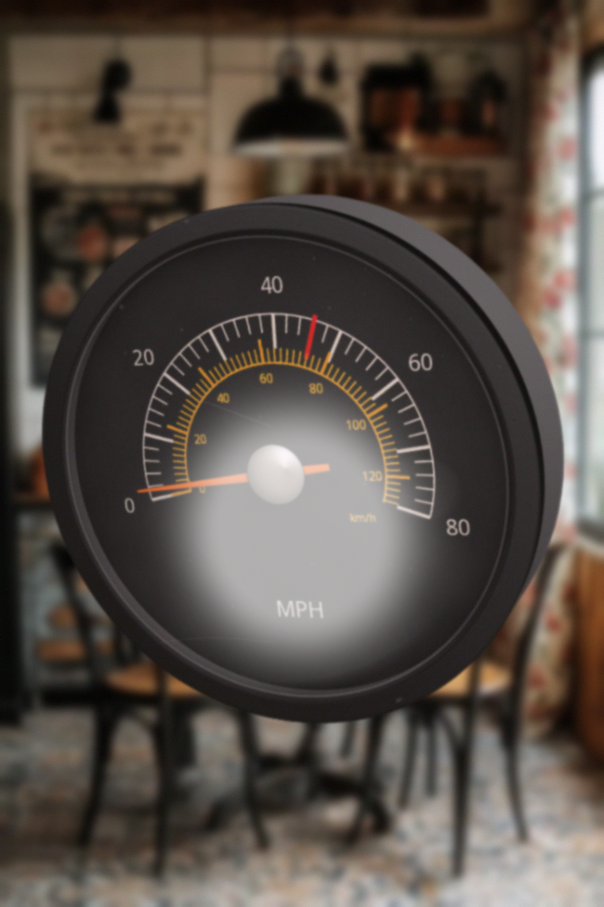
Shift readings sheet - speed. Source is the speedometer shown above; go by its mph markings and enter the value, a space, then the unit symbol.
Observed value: 2 mph
